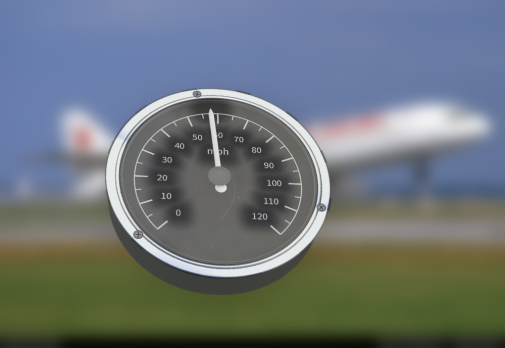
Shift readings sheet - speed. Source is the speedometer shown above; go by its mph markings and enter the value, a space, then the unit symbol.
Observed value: 57.5 mph
